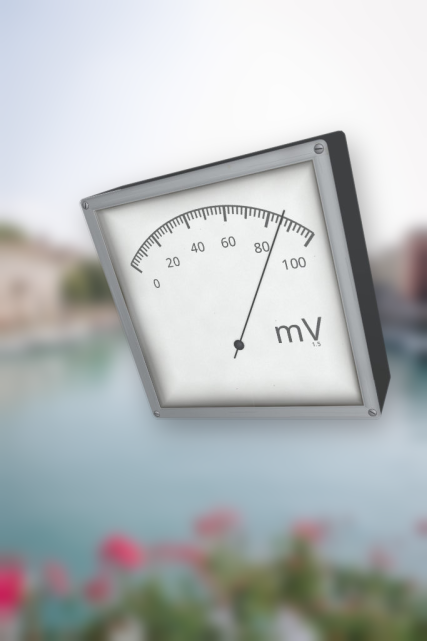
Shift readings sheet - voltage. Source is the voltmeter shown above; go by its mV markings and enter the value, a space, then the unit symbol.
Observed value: 86 mV
